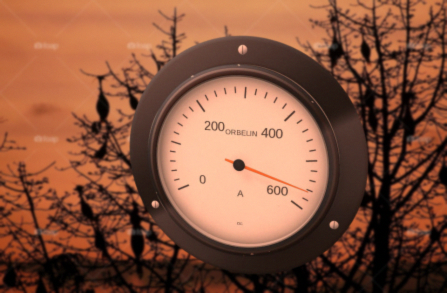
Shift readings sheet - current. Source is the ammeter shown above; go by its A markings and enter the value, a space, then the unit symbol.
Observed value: 560 A
